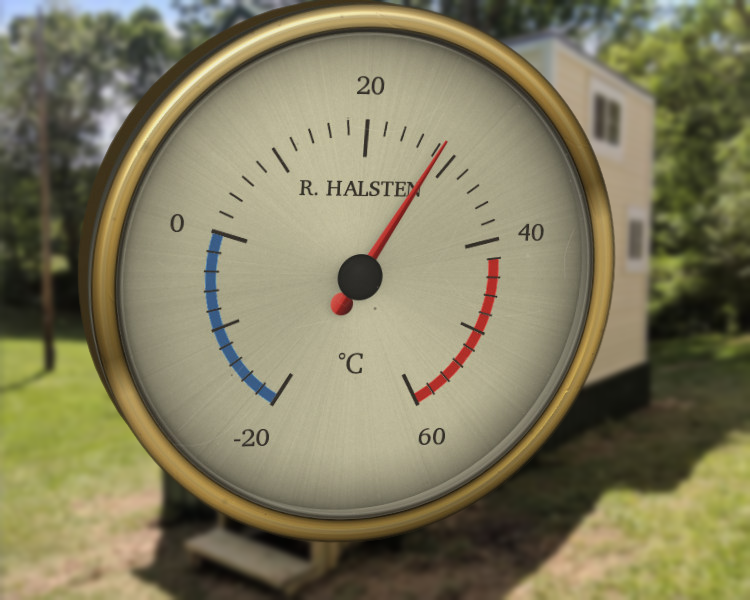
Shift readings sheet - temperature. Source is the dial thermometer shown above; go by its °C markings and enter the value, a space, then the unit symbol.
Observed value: 28 °C
